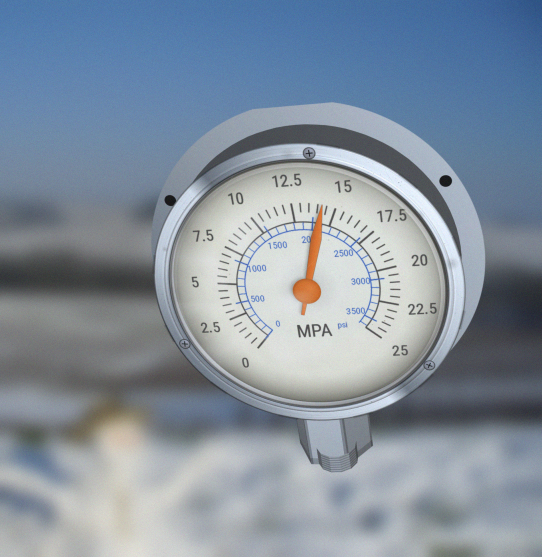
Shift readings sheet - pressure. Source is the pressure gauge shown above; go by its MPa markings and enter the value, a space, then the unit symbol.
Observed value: 14.25 MPa
